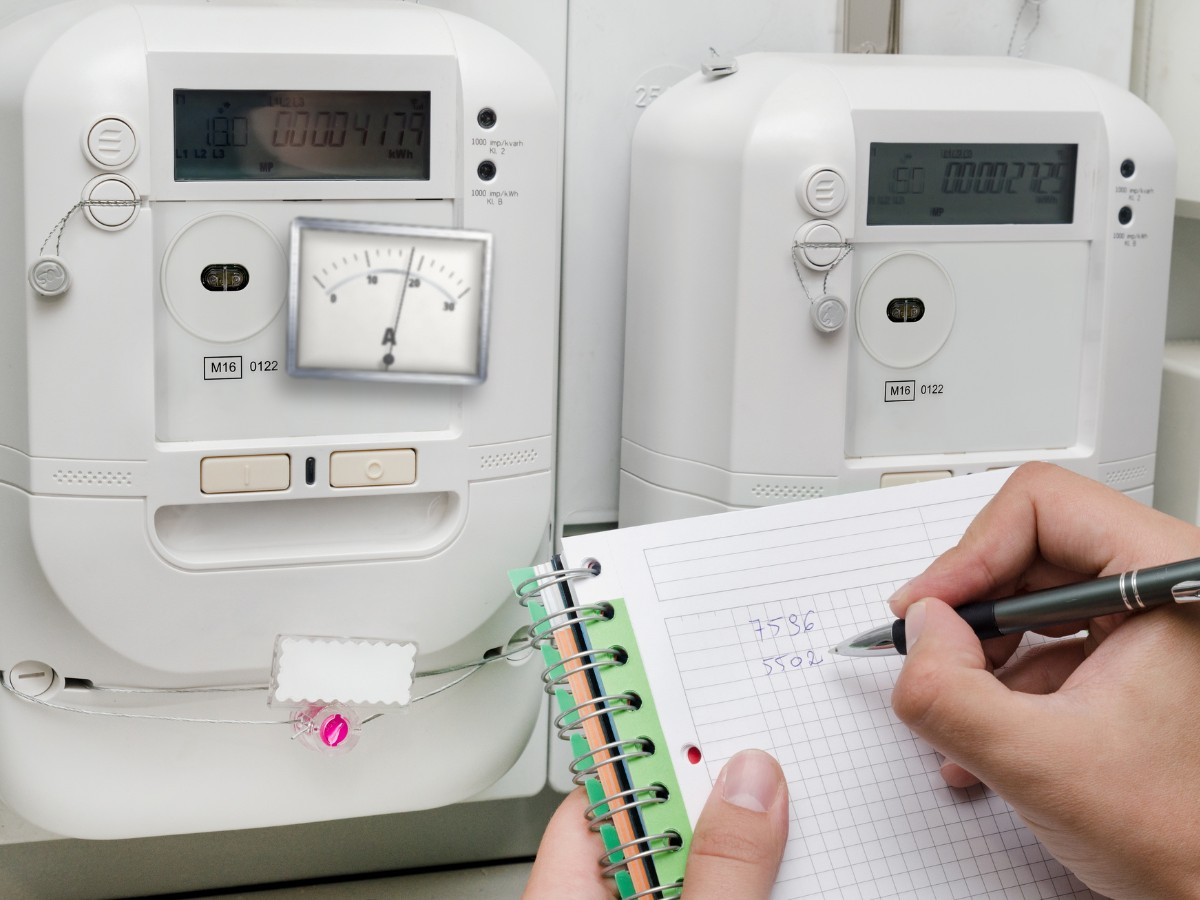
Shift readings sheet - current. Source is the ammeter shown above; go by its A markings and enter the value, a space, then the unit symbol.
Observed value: 18 A
